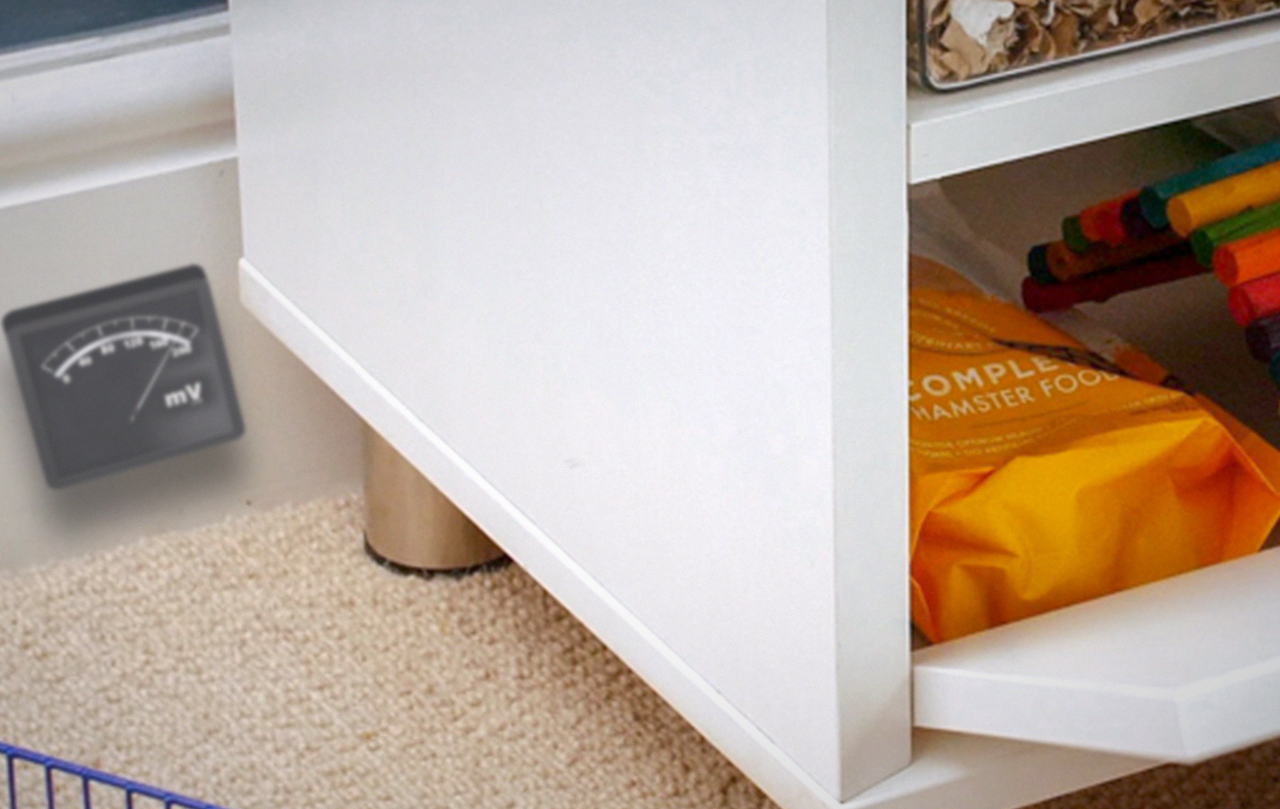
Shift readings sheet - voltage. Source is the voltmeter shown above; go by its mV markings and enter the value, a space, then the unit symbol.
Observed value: 180 mV
